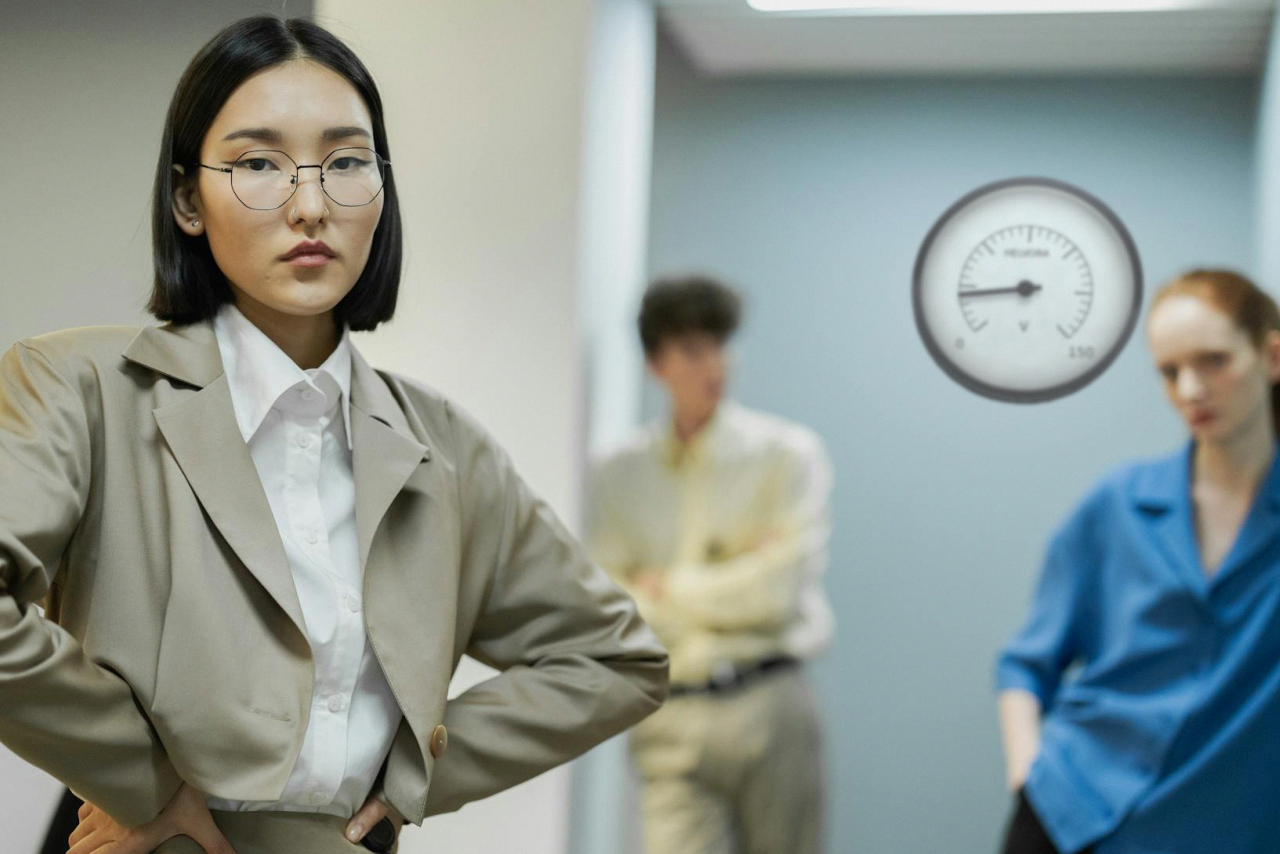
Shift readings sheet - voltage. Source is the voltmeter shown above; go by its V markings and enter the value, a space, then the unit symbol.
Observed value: 20 V
